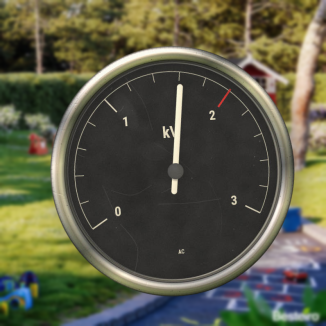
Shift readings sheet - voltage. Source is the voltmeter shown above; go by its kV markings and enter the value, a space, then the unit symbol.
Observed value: 1.6 kV
